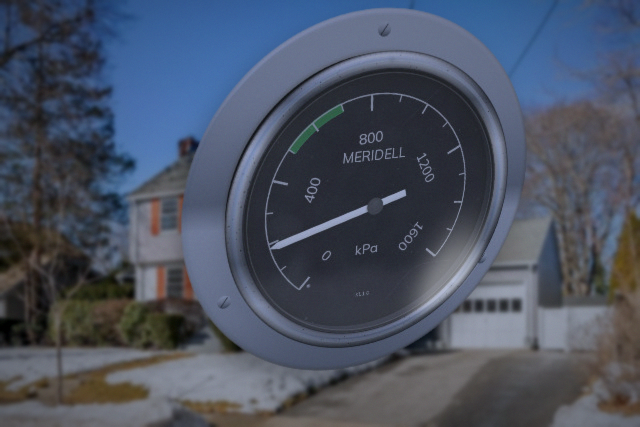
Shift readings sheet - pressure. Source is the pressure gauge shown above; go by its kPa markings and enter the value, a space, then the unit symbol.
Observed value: 200 kPa
